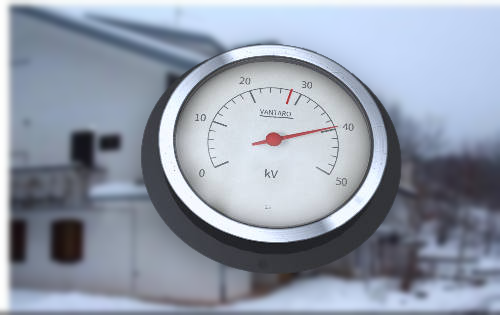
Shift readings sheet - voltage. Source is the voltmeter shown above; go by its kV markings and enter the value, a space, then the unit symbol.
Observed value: 40 kV
